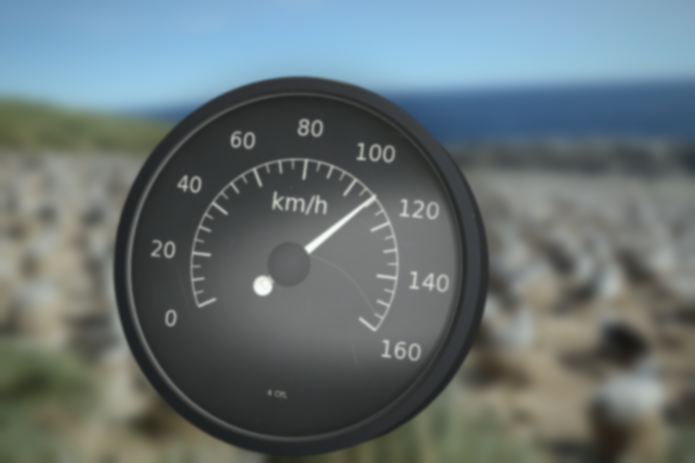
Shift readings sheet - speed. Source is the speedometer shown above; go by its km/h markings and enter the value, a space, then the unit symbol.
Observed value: 110 km/h
